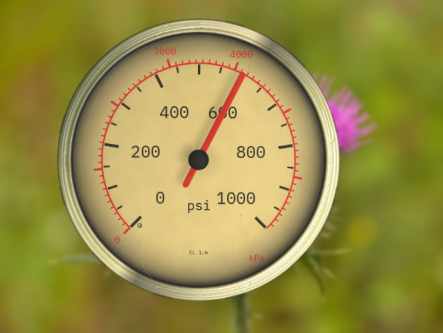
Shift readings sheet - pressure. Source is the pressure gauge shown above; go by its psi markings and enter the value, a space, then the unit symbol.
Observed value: 600 psi
